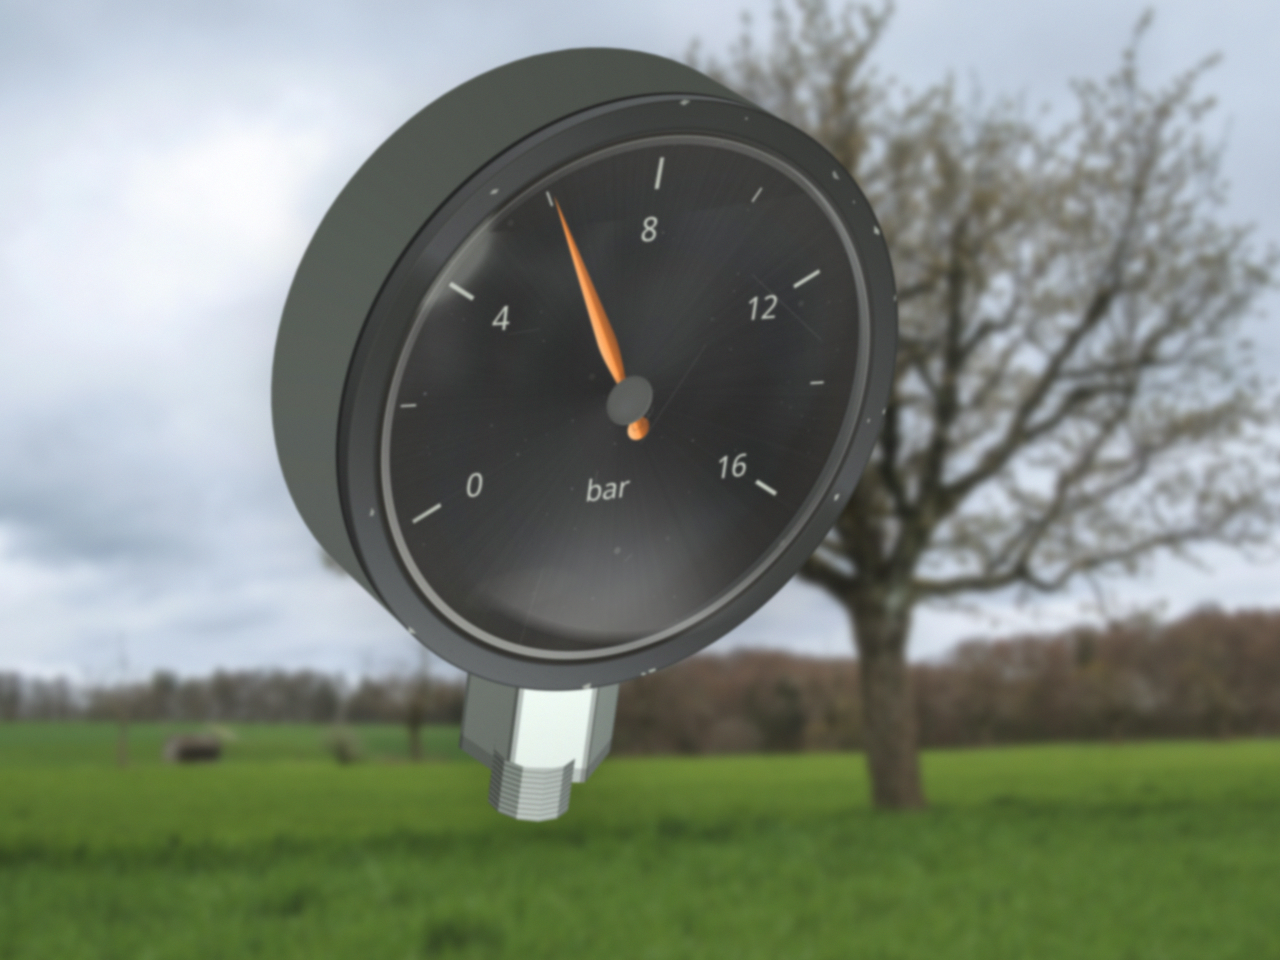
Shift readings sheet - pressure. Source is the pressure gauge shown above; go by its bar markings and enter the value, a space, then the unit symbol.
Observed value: 6 bar
